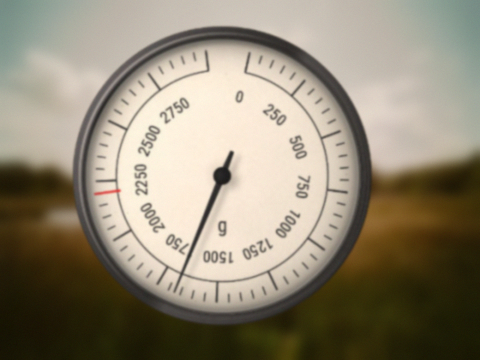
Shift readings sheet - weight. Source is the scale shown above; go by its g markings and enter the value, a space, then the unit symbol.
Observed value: 1675 g
